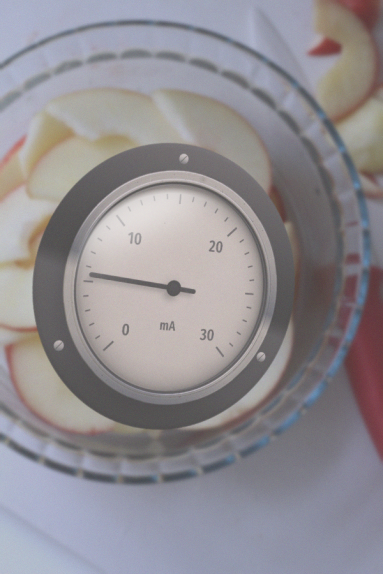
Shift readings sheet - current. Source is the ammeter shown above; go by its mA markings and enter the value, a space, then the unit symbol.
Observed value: 5.5 mA
